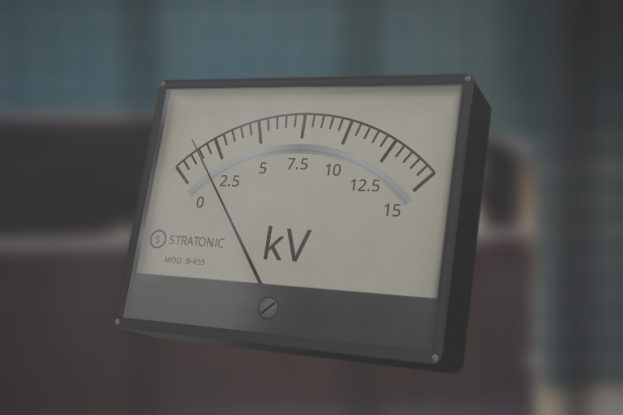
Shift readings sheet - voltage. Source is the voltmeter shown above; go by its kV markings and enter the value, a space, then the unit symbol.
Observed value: 1.5 kV
